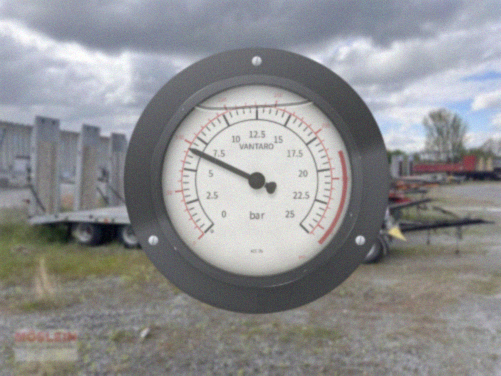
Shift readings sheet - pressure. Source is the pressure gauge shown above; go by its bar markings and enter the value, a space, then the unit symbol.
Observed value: 6.5 bar
